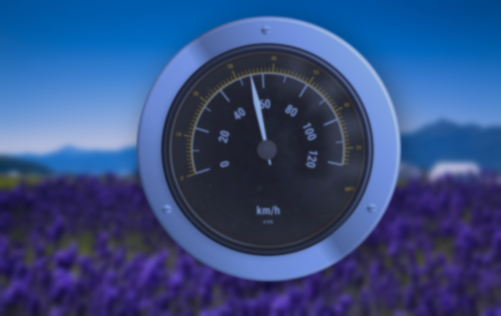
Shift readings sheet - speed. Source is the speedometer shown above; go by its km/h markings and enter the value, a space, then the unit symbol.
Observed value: 55 km/h
